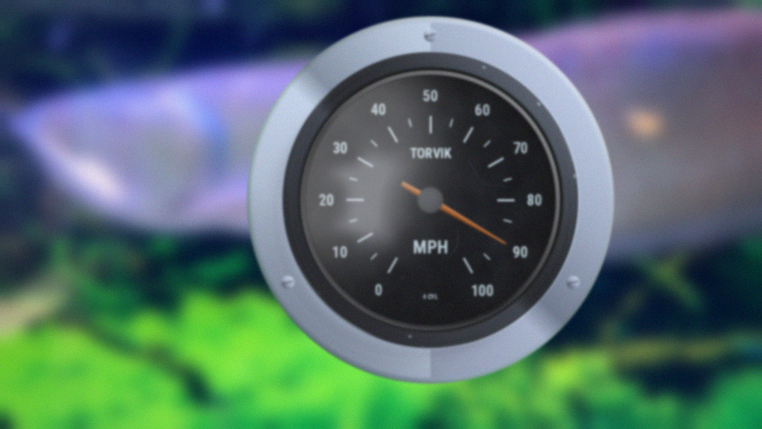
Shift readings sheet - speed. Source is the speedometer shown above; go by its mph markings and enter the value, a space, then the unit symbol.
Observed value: 90 mph
